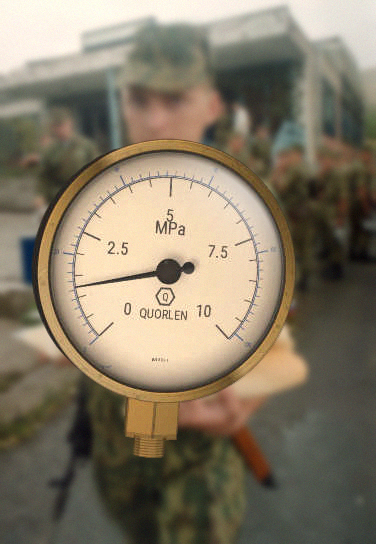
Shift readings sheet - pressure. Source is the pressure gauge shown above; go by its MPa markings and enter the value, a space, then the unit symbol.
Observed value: 1.25 MPa
